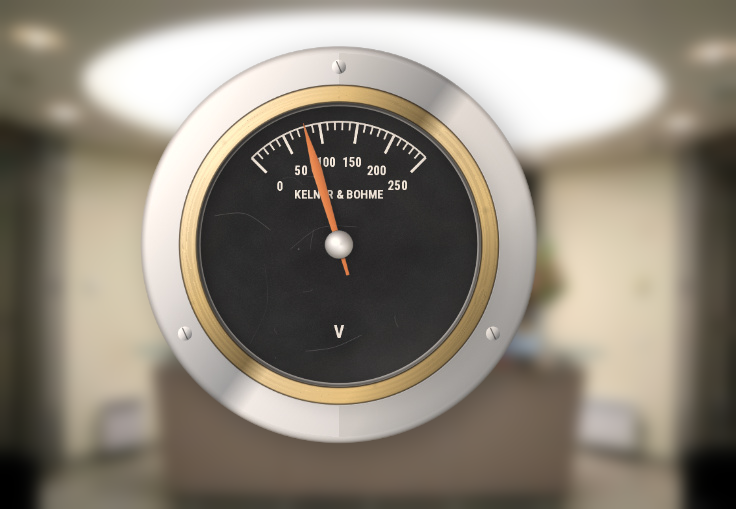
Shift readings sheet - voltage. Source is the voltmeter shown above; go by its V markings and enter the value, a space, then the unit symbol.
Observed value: 80 V
